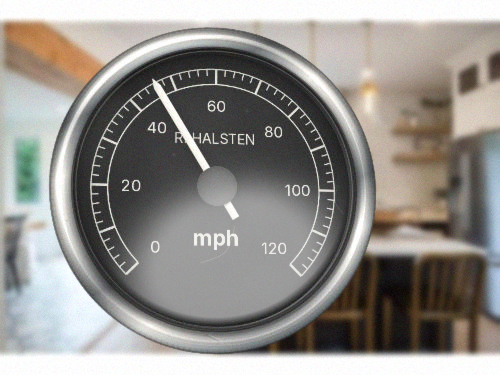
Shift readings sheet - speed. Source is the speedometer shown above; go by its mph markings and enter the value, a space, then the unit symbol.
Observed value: 46 mph
